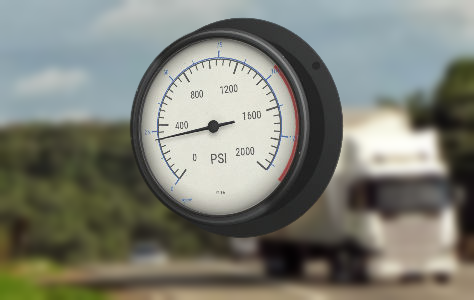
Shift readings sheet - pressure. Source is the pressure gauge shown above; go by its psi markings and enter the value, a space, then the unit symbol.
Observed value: 300 psi
